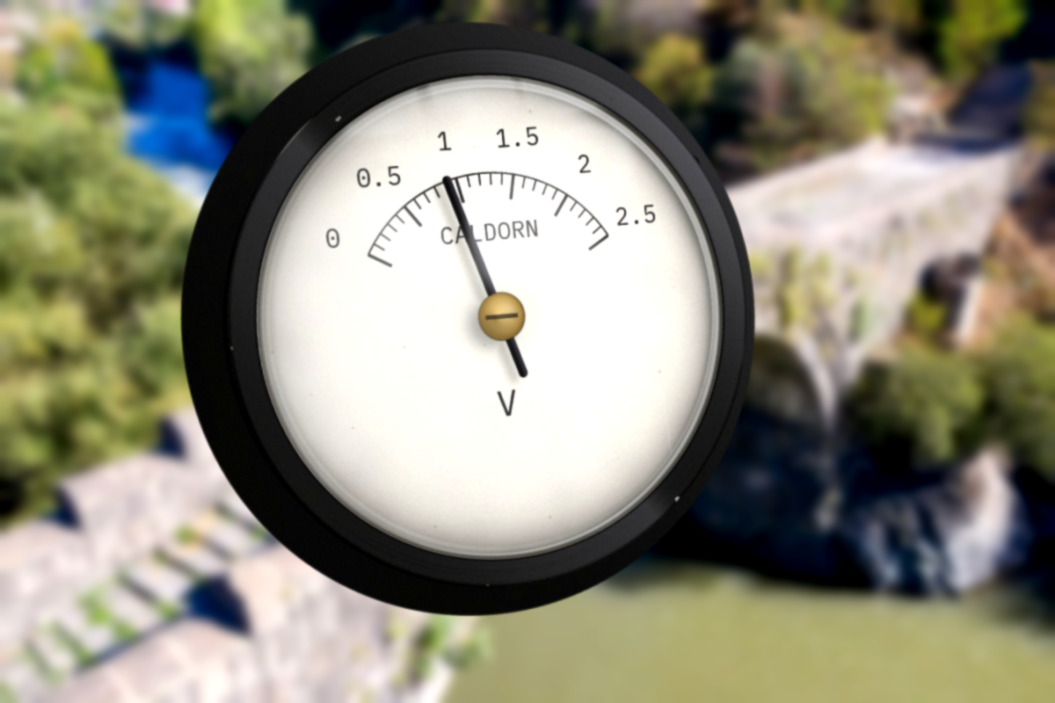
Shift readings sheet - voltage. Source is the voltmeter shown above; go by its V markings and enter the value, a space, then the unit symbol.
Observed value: 0.9 V
